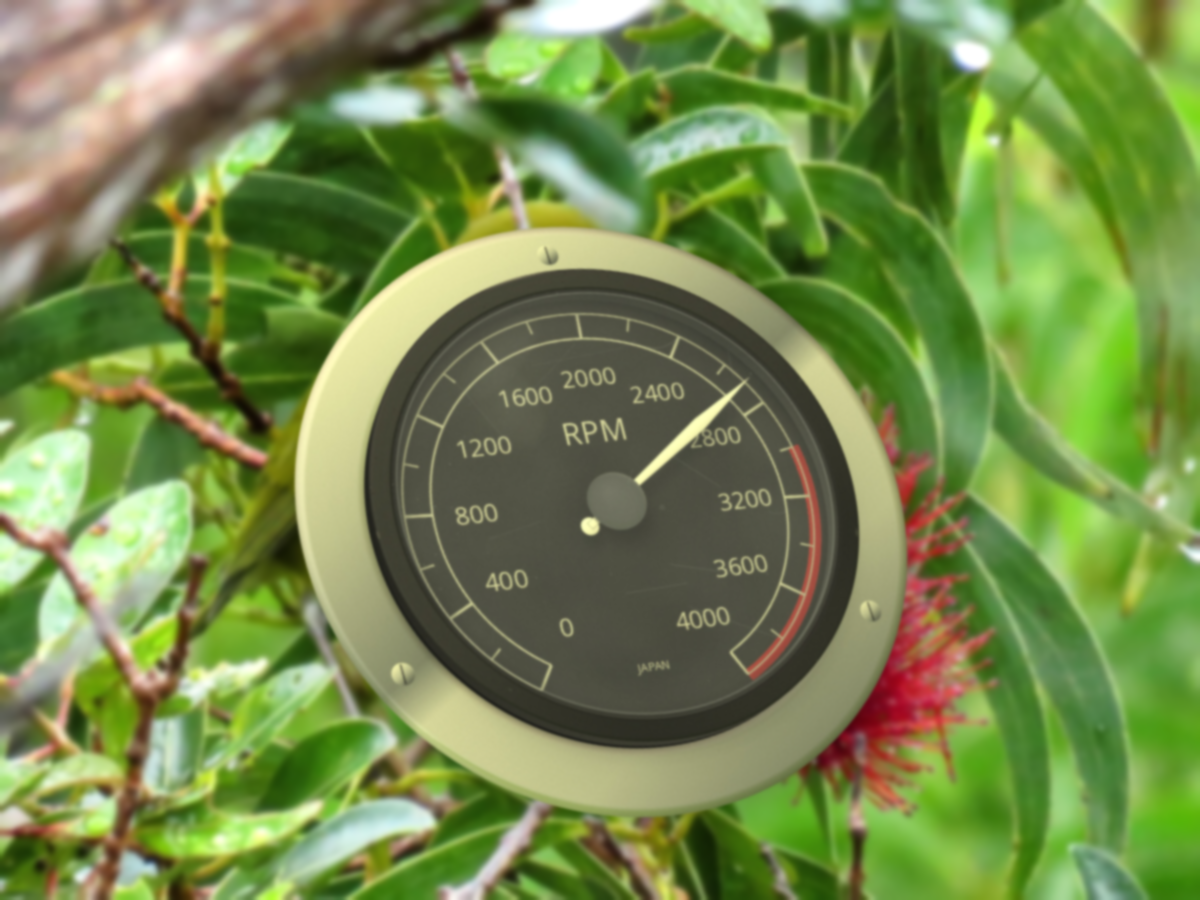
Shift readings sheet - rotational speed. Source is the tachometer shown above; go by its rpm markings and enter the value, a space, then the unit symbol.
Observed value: 2700 rpm
